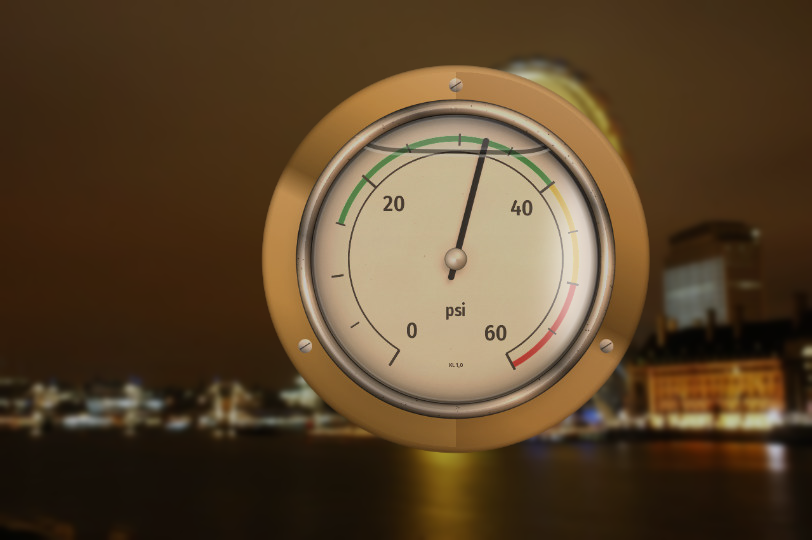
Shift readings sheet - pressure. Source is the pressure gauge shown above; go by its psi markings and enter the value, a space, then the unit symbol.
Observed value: 32.5 psi
